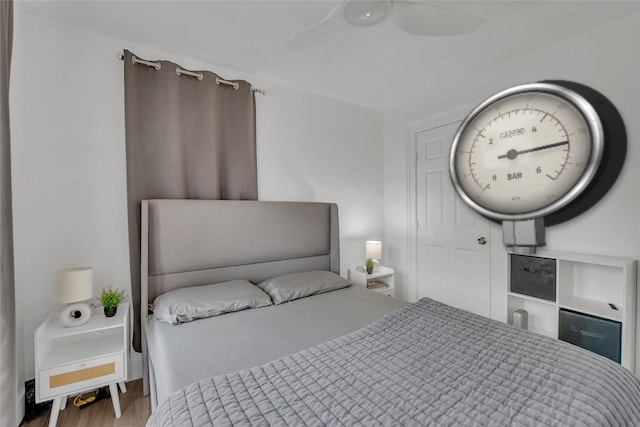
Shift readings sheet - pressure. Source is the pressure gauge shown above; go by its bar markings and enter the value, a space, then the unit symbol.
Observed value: 5 bar
